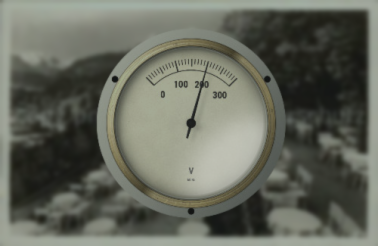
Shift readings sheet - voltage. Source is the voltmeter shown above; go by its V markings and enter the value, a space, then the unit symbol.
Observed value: 200 V
